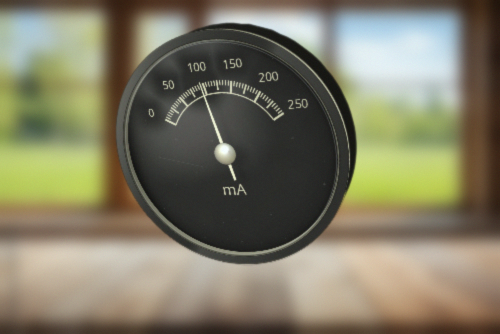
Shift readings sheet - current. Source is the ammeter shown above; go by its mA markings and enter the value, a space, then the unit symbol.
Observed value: 100 mA
